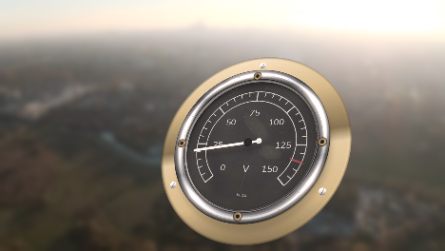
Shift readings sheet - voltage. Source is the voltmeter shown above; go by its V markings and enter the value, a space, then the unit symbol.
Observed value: 20 V
